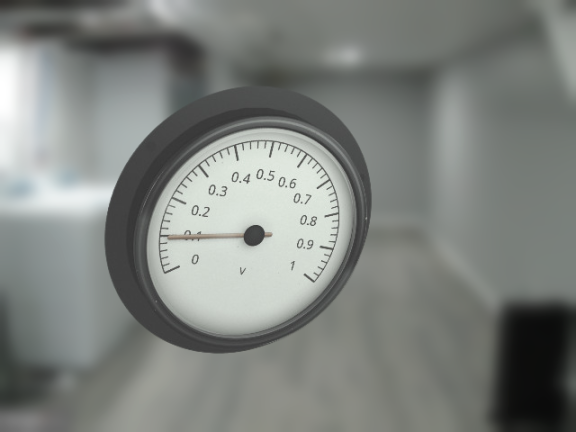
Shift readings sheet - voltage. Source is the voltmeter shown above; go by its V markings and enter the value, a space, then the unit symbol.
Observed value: 0.1 V
